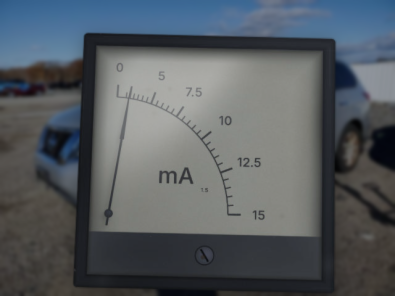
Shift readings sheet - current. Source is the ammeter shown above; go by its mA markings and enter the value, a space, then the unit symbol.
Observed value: 2.5 mA
